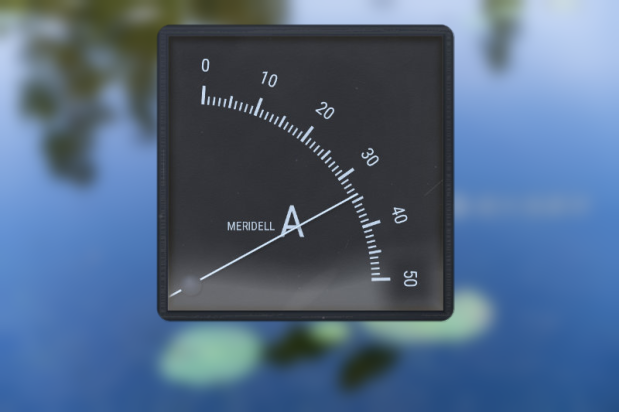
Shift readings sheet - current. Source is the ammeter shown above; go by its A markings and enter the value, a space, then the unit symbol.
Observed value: 34 A
